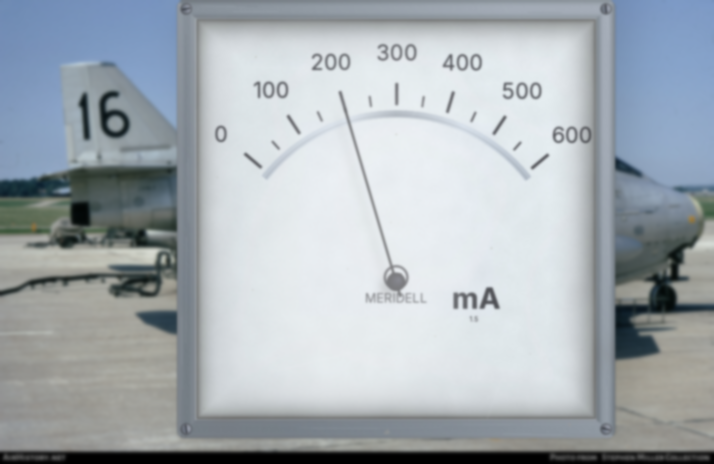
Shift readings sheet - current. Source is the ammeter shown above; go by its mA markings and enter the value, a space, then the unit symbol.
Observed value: 200 mA
